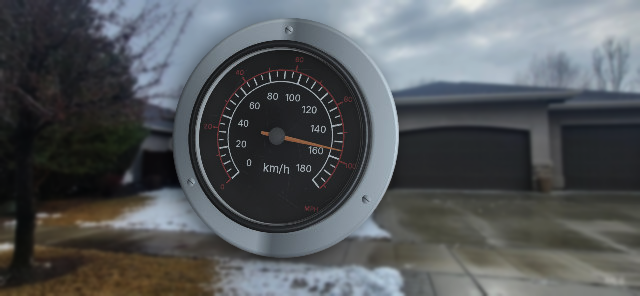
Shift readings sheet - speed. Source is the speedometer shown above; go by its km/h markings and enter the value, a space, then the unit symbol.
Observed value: 155 km/h
